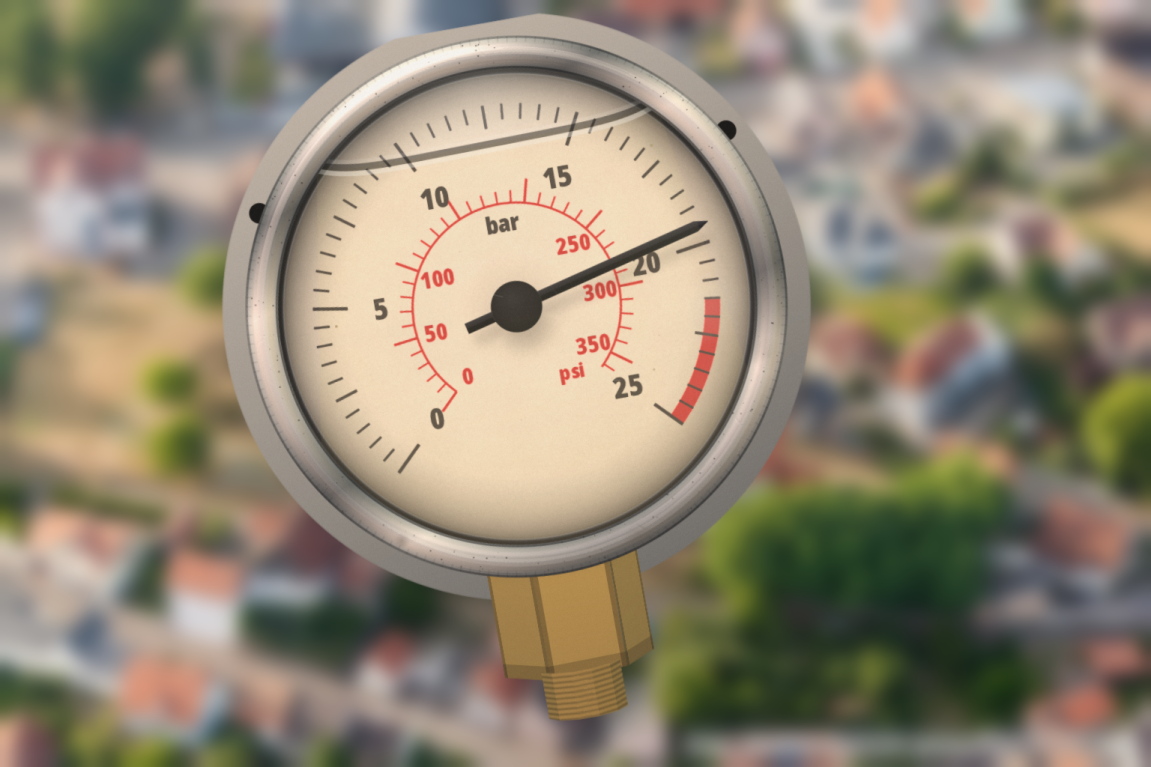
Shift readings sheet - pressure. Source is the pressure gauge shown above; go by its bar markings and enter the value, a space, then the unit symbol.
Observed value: 19.5 bar
